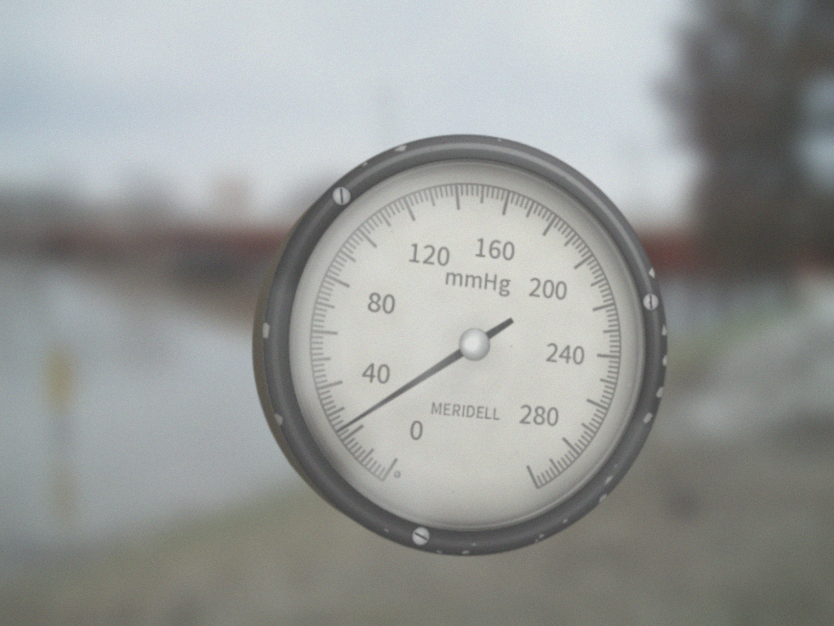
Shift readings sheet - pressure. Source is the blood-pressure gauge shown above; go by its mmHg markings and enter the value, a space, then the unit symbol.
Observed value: 24 mmHg
